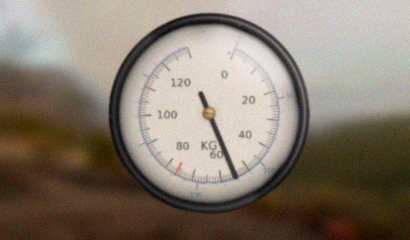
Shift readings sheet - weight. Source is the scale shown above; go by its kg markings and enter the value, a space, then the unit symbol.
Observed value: 55 kg
